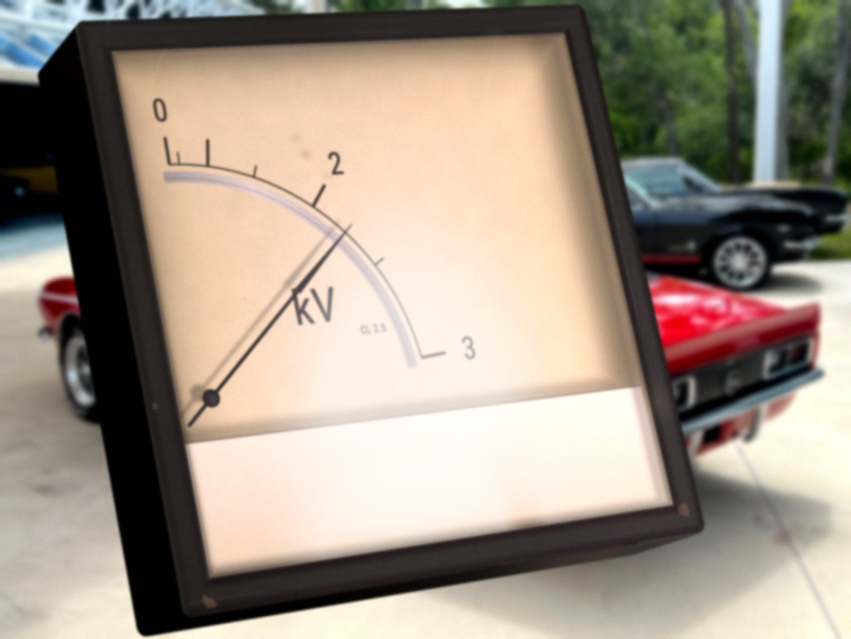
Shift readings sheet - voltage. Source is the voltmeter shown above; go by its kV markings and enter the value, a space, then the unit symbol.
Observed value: 2.25 kV
